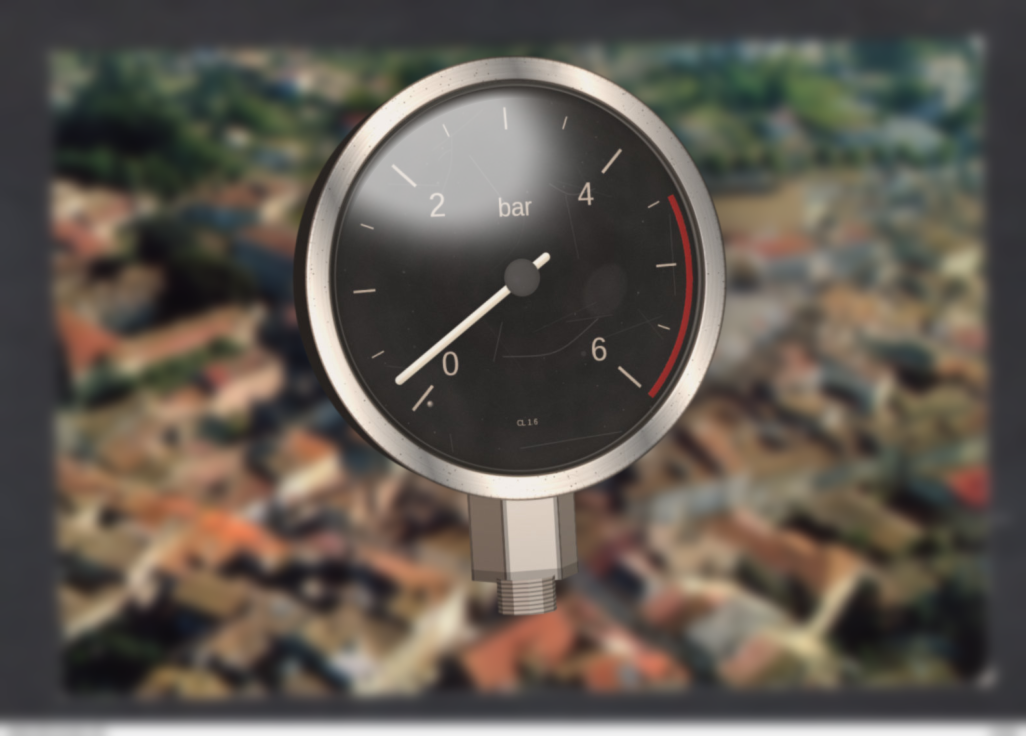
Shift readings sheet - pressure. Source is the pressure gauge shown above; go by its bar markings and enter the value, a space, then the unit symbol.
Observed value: 0.25 bar
